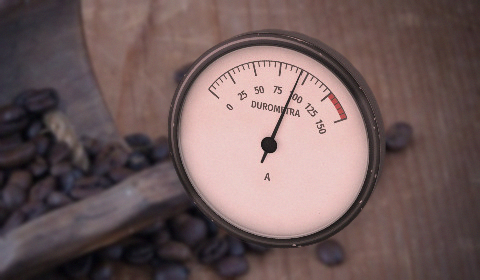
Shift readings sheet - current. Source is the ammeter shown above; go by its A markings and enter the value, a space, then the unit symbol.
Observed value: 95 A
